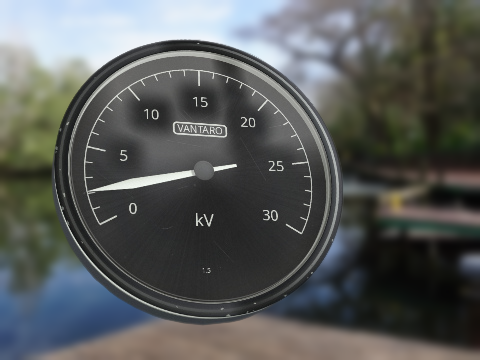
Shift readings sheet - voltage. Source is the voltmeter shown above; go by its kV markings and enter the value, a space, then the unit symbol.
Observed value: 2 kV
